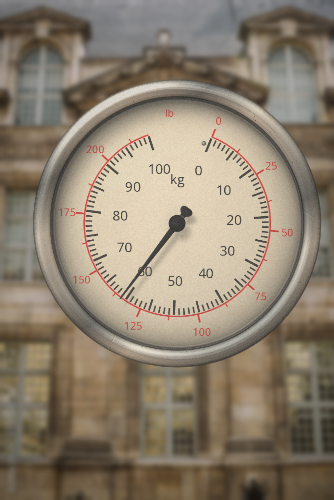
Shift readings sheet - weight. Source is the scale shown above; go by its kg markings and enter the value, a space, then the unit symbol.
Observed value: 61 kg
